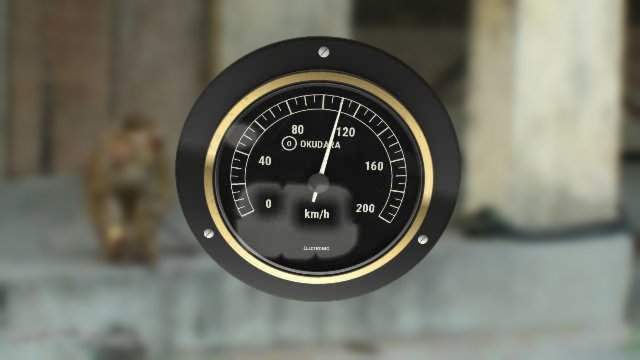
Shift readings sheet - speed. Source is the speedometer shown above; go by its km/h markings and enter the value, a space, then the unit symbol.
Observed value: 110 km/h
